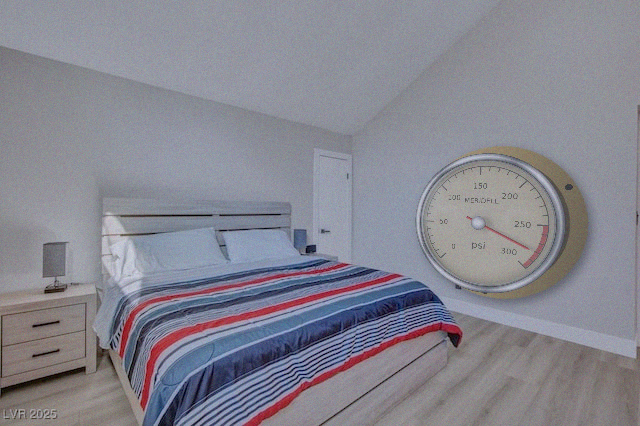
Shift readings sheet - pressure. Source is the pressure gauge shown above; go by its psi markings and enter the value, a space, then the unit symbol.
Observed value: 280 psi
